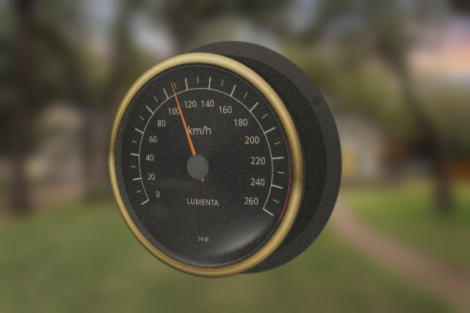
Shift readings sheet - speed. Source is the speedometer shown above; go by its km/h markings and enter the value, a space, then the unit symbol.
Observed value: 110 km/h
